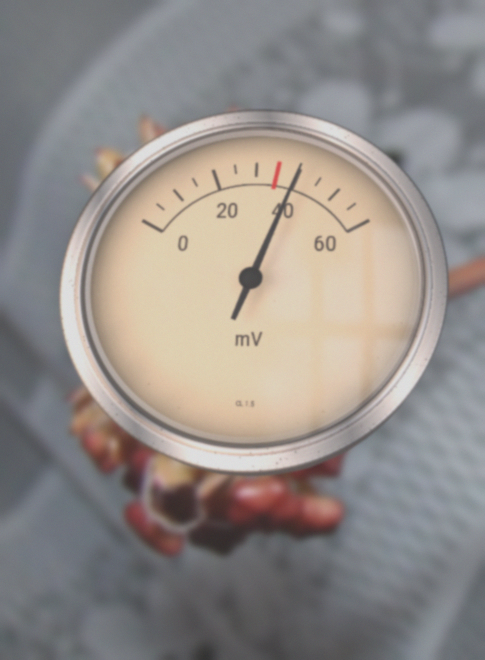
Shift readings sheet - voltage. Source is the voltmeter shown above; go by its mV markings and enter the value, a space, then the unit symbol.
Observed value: 40 mV
